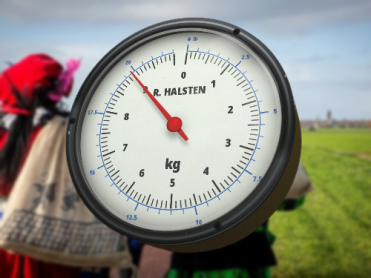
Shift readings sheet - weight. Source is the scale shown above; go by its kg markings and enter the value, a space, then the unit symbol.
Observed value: 9 kg
